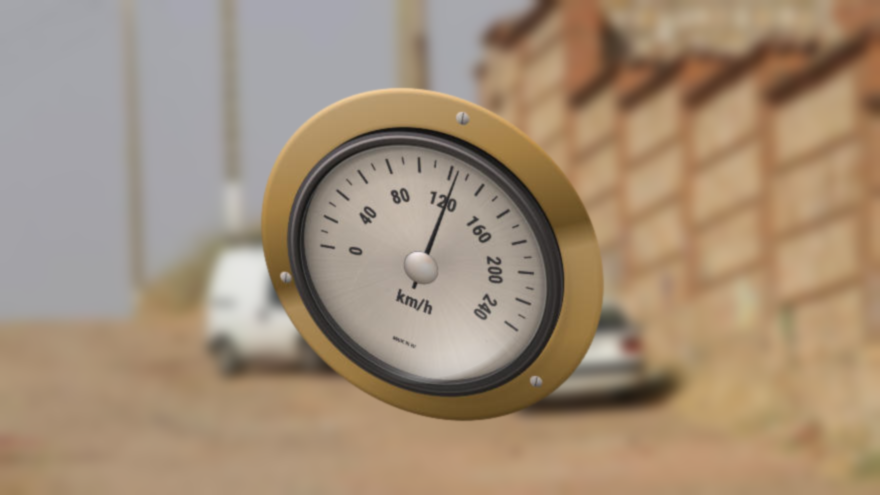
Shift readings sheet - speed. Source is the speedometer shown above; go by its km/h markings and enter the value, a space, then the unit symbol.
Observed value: 125 km/h
